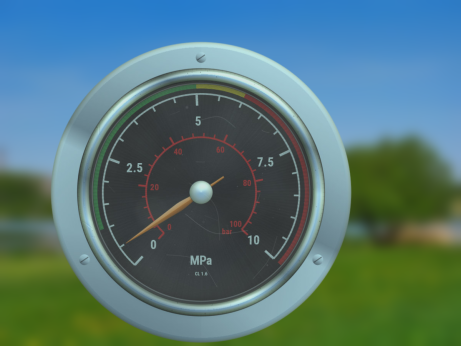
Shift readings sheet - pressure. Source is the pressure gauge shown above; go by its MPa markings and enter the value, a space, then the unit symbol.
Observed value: 0.5 MPa
